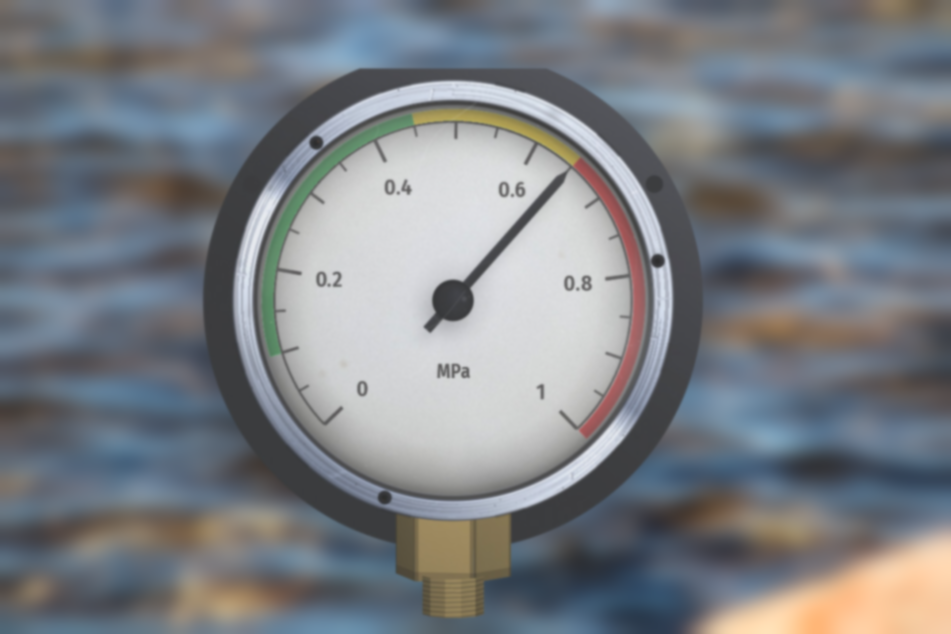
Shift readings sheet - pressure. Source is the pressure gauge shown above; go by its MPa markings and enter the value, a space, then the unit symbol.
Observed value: 0.65 MPa
